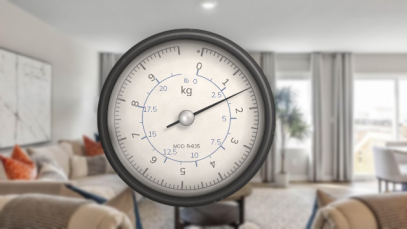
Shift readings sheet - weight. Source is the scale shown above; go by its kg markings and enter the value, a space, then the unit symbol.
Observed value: 1.5 kg
